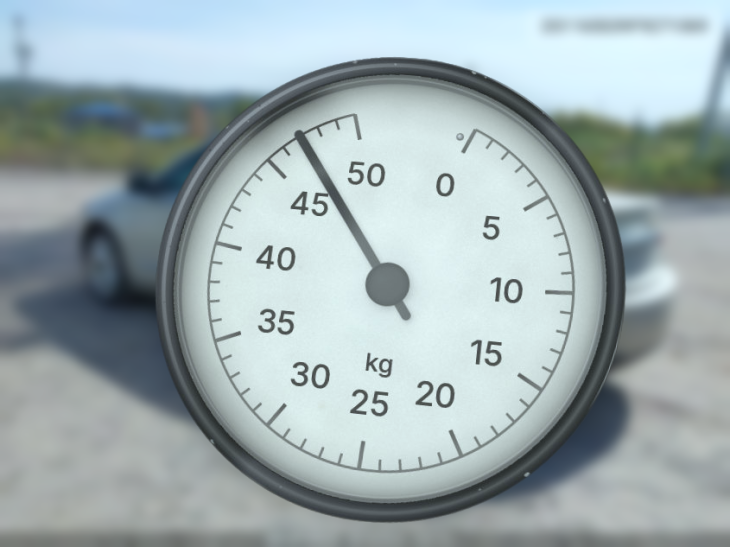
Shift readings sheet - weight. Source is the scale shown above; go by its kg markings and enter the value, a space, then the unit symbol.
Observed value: 47 kg
